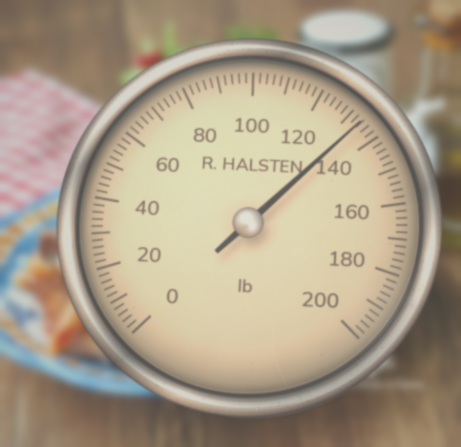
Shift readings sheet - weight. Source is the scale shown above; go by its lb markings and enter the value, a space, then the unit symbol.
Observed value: 134 lb
